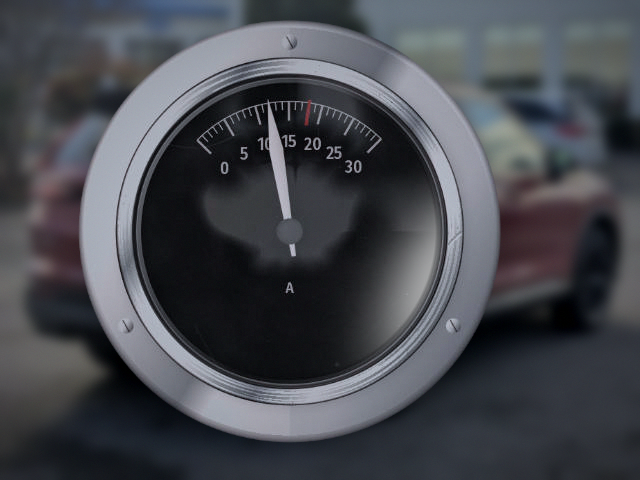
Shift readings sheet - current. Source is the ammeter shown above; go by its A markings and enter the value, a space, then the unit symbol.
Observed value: 12 A
